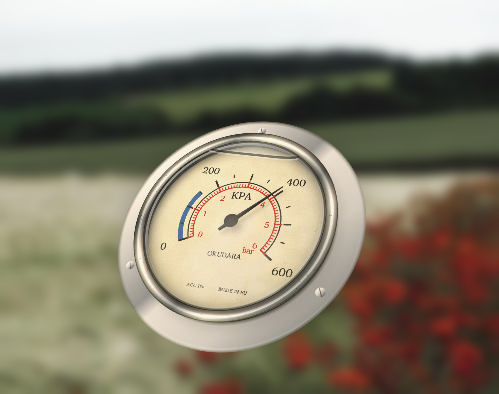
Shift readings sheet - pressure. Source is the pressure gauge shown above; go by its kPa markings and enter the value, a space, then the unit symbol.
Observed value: 400 kPa
